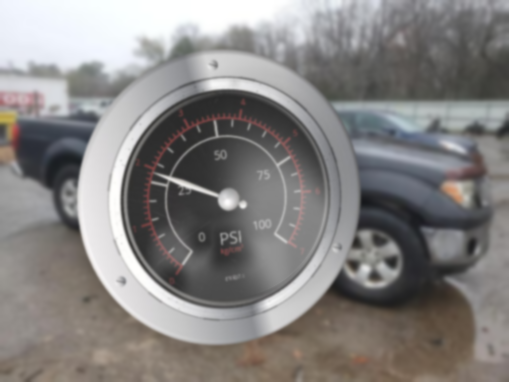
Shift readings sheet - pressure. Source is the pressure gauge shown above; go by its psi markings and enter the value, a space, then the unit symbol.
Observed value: 27.5 psi
